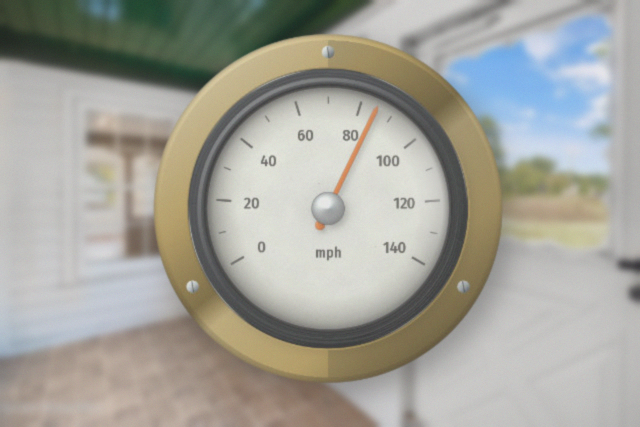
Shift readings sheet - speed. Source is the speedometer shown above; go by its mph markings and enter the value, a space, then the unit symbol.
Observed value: 85 mph
